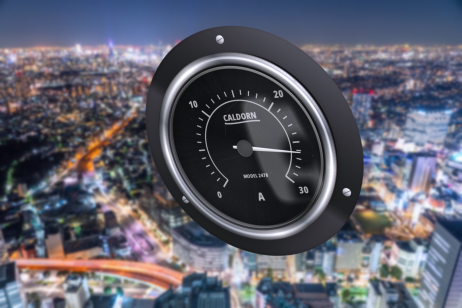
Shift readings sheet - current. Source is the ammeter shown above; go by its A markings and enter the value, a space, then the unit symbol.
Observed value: 26 A
